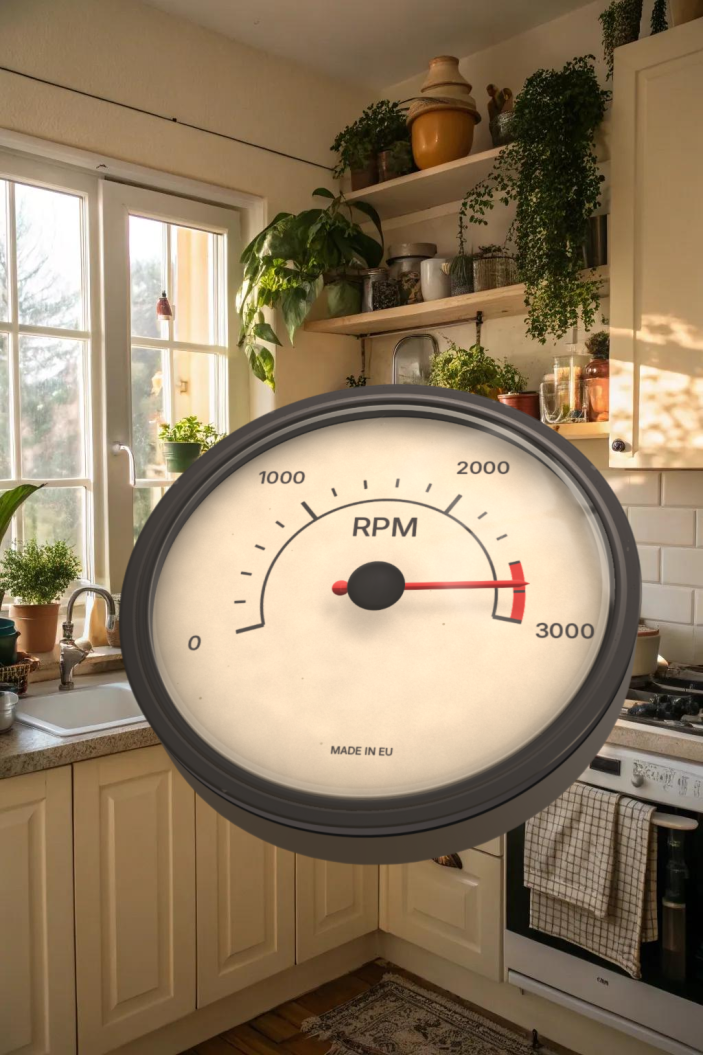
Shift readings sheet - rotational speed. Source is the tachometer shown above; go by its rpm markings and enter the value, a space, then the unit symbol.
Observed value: 2800 rpm
